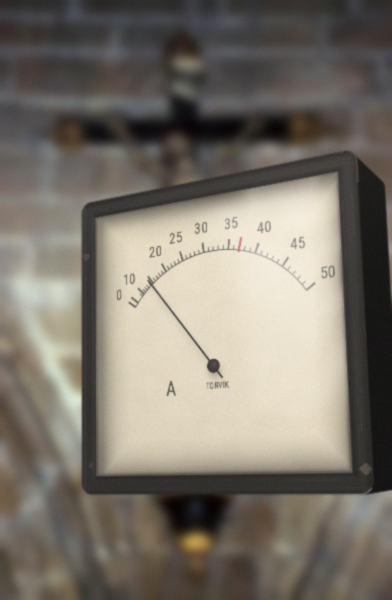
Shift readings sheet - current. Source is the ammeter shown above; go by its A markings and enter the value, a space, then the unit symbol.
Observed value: 15 A
